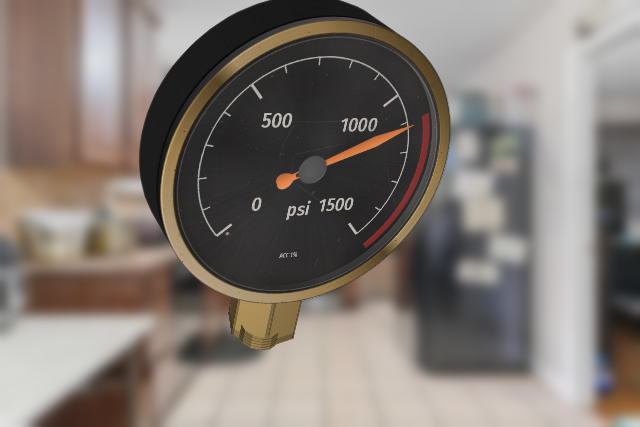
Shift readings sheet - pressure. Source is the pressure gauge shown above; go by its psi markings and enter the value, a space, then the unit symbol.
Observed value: 1100 psi
